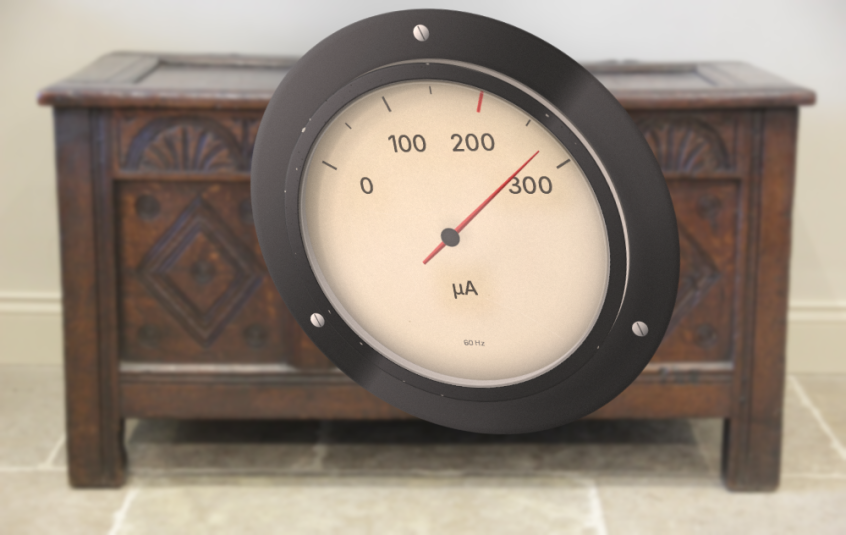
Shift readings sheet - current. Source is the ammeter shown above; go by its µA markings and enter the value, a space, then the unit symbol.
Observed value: 275 µA
